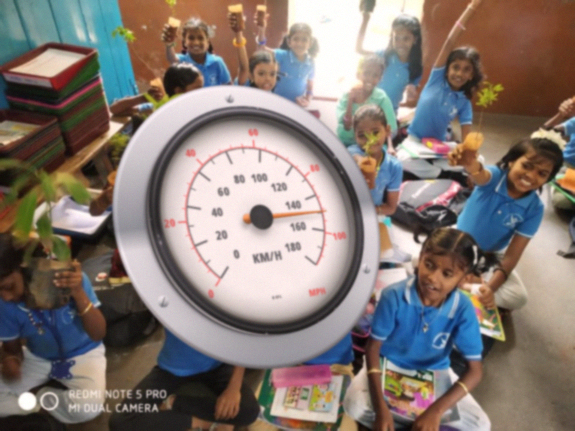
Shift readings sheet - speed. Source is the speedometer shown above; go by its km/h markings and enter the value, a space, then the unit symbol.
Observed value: 150 km/h
